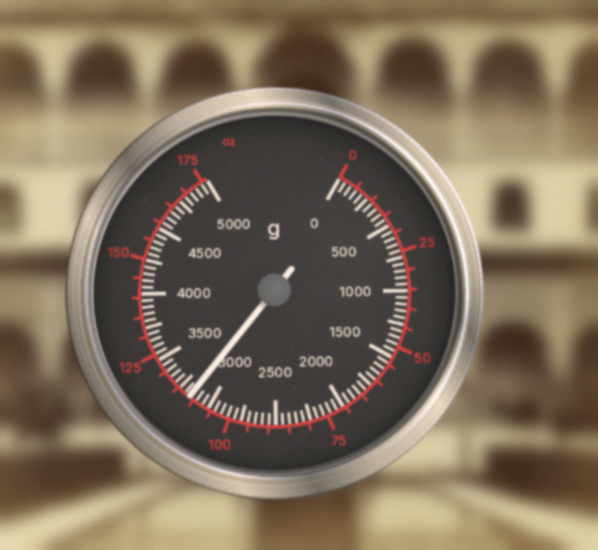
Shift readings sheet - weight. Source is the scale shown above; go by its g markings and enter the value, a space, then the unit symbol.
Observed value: 3150 g
